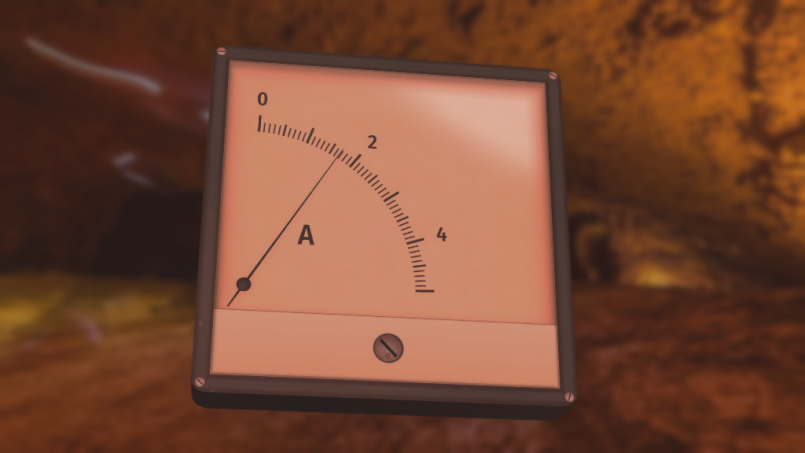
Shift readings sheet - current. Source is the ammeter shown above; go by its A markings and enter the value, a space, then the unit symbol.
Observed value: 1.7 A
